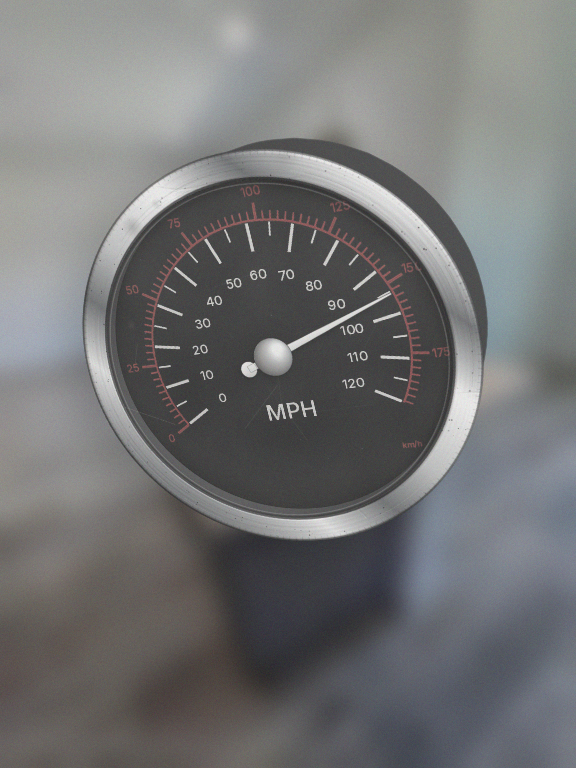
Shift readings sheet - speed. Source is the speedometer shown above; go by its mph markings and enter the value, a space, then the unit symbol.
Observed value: 95 mph
